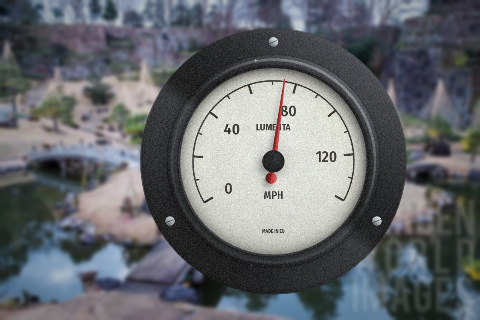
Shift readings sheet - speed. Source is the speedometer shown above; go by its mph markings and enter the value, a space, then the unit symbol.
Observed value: 75 mph
